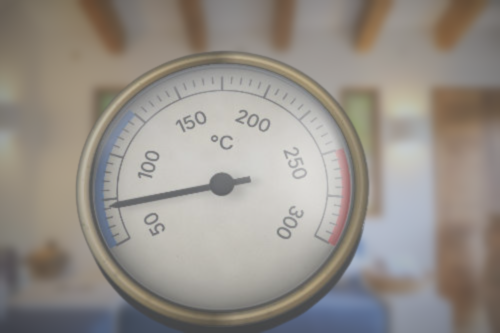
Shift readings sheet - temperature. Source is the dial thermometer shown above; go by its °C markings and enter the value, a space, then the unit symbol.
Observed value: 70 °C
